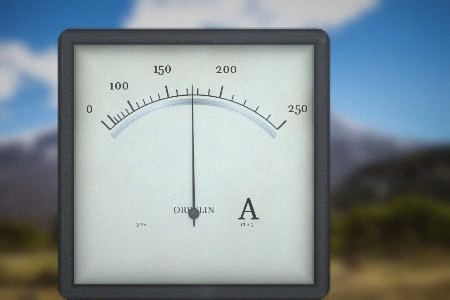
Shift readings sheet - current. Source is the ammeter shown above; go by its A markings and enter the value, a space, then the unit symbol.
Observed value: 175 A
